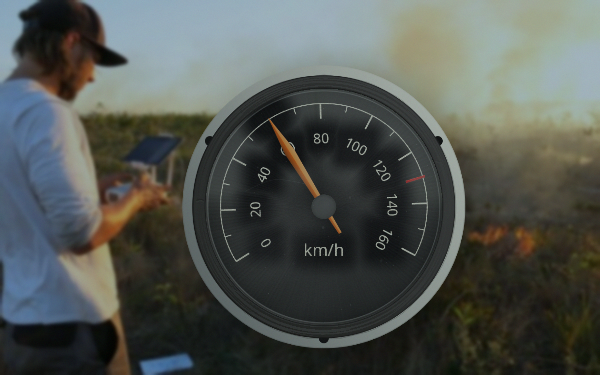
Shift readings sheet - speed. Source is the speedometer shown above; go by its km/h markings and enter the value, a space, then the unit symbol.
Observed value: 60 km/h
